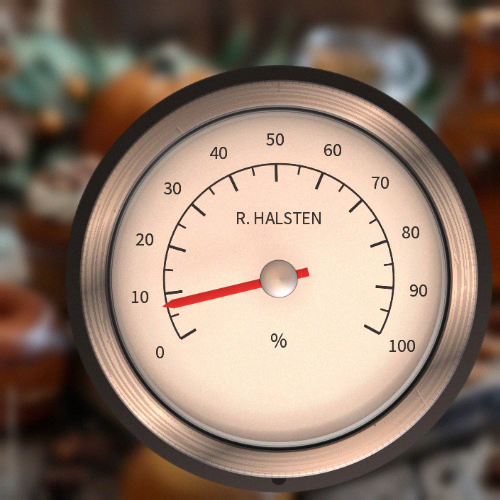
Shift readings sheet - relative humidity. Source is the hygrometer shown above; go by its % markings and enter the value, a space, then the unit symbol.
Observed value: 7.5 %
